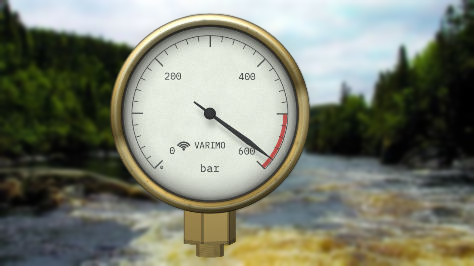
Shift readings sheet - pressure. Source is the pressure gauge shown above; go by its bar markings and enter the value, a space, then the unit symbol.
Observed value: 580 bar
